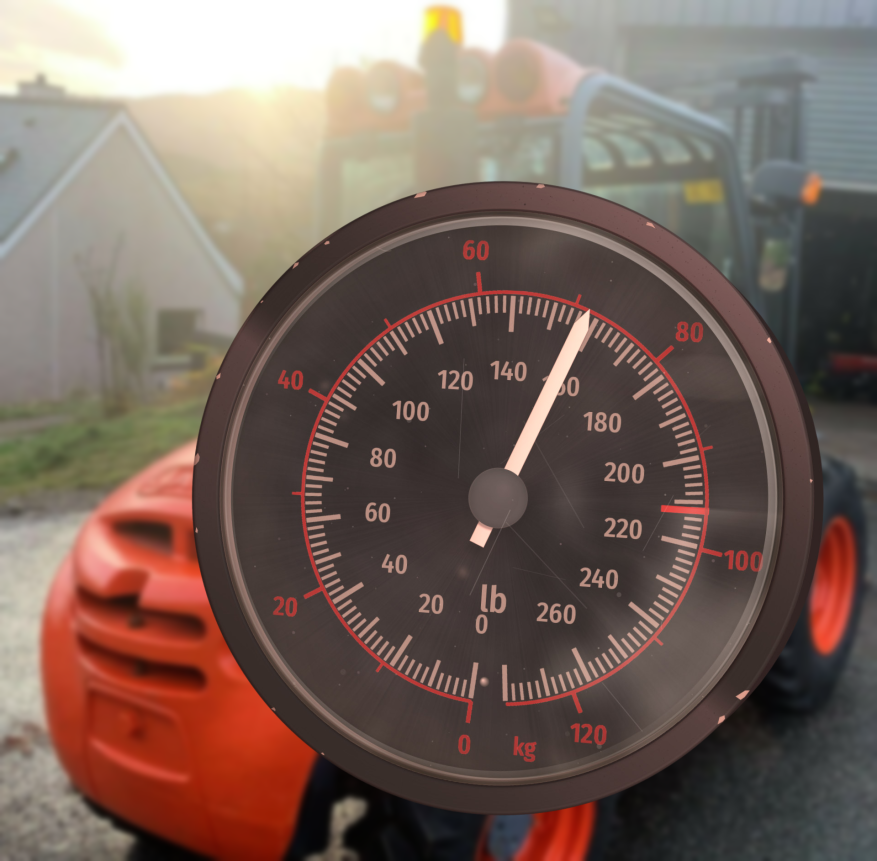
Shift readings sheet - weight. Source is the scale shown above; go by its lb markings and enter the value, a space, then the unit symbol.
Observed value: 158 lb
